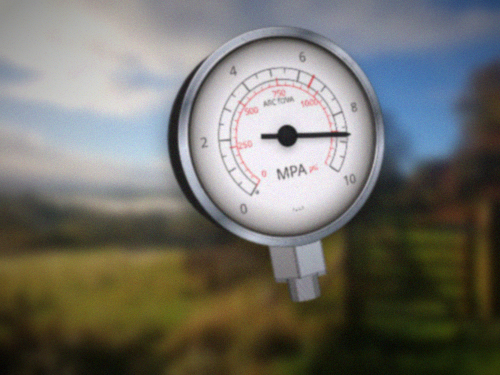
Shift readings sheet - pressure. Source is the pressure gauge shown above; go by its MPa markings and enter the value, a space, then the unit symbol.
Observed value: 8.75 MPa
